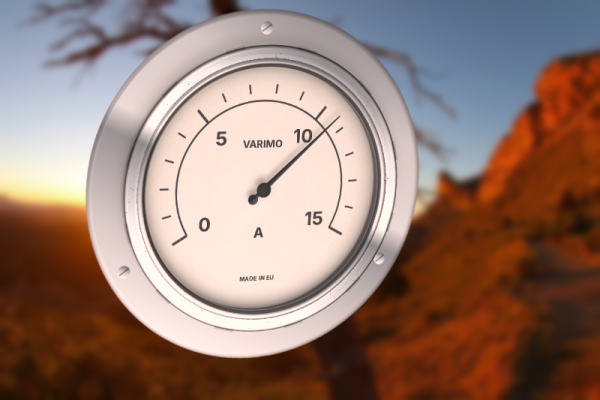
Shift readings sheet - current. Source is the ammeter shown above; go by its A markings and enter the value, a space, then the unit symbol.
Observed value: 10.5 A
